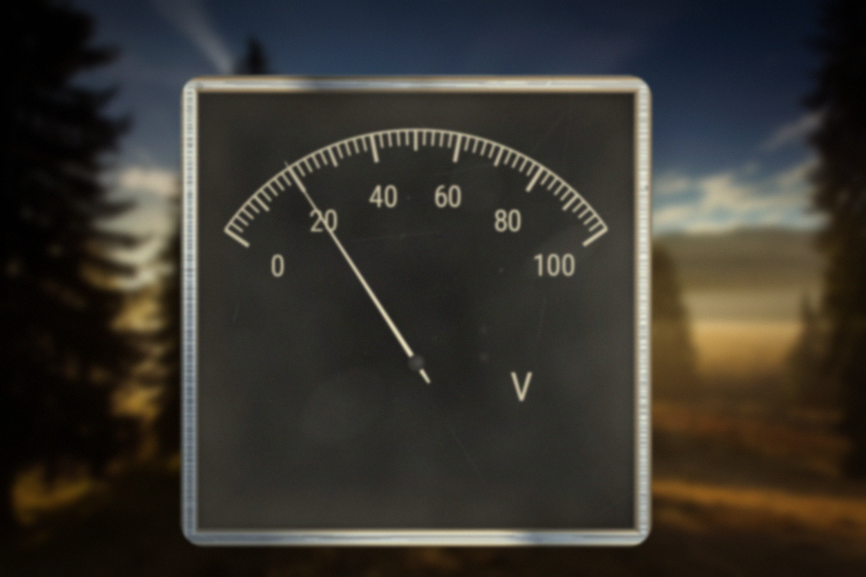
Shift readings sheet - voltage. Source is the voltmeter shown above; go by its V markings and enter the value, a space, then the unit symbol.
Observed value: 20 V
